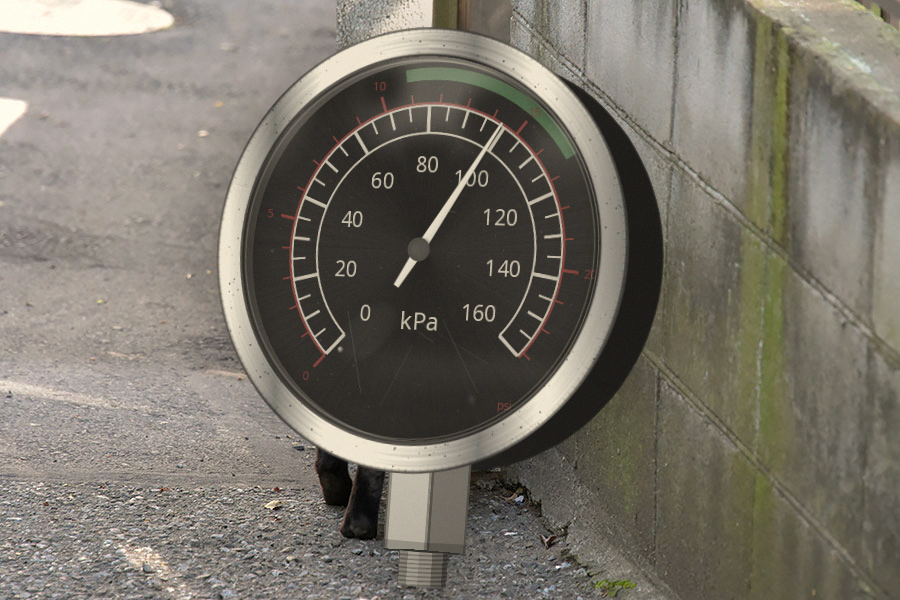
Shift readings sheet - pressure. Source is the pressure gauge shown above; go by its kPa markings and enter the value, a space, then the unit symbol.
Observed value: 100 kPa
